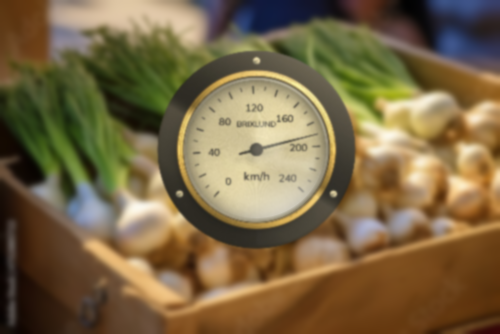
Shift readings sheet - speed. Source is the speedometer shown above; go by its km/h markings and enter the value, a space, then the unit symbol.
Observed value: 190 km/h
